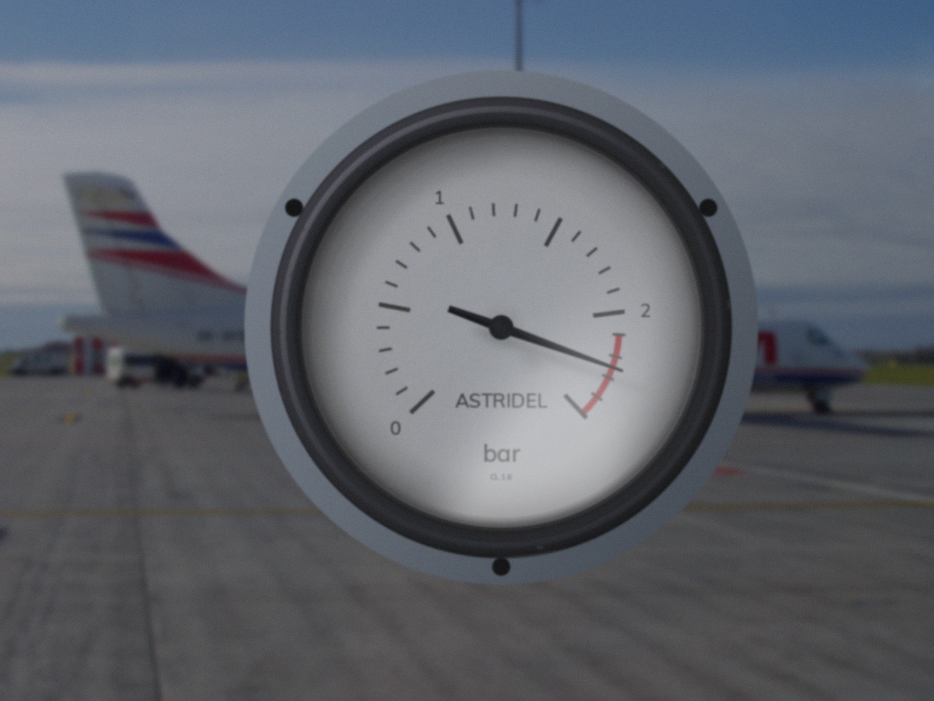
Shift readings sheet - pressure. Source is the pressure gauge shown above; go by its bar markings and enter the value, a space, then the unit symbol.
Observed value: 2.25 bar
